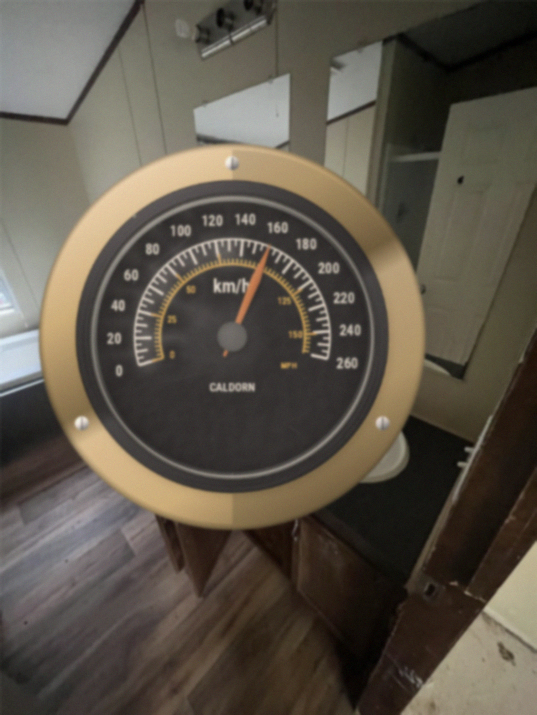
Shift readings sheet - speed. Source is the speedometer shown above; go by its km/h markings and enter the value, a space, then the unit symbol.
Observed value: 160 km/h
